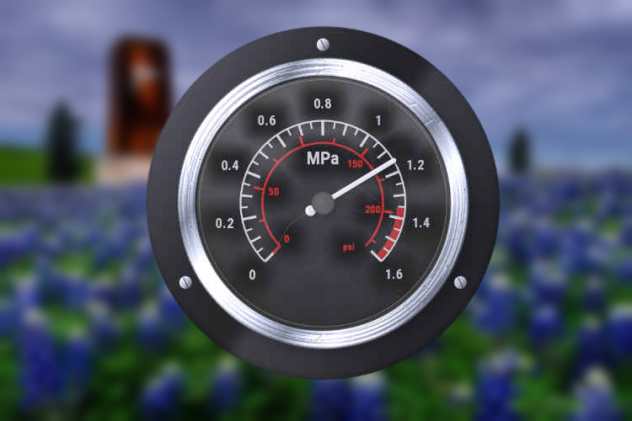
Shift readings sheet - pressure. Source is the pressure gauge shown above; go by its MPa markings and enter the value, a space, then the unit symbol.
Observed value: 1.15 MPa
